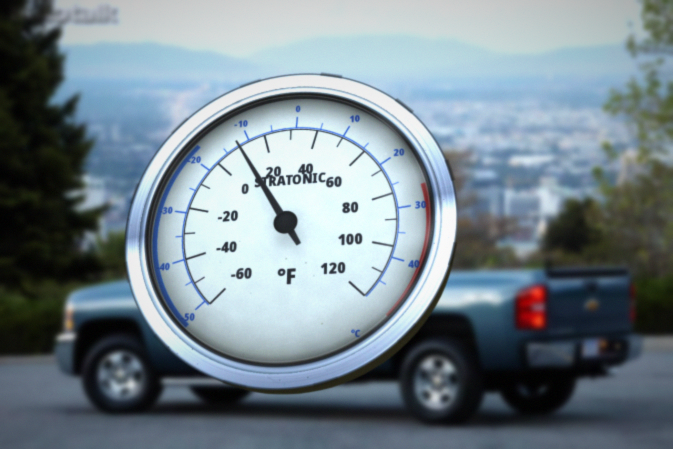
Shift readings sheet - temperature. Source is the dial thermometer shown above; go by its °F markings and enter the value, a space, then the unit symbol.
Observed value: 10 °F
